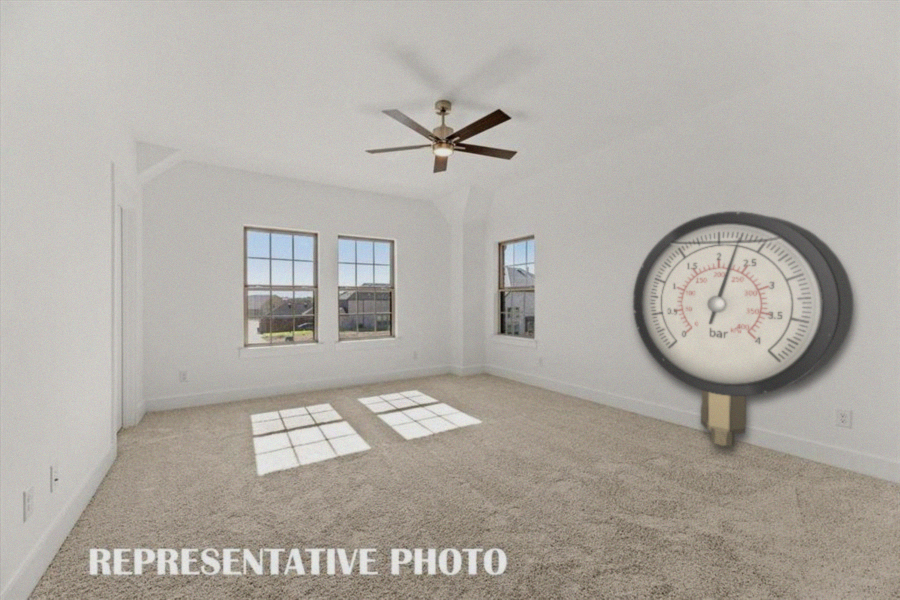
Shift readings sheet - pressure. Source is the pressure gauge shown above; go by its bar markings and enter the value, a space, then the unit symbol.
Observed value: 2.25 bar
